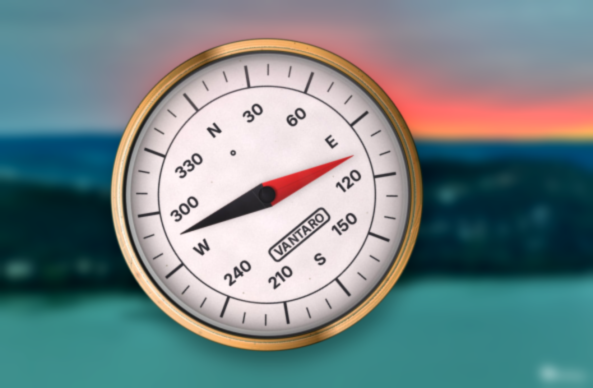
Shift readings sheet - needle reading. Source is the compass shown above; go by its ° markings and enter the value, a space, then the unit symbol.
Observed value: 105 °
